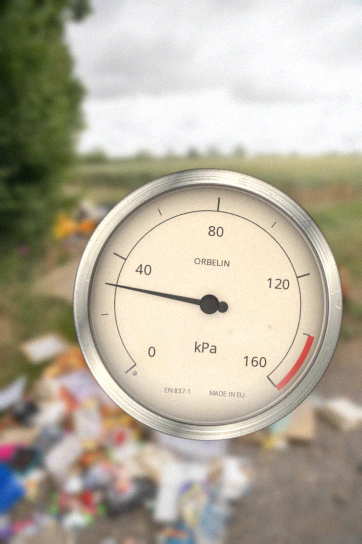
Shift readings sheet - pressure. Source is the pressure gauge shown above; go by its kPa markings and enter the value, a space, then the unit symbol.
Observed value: 30 kPa
